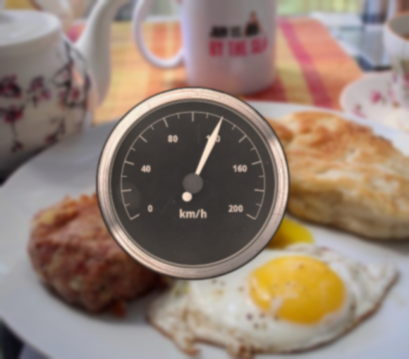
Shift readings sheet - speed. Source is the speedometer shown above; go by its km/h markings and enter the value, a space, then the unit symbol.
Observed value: 120 km/h
